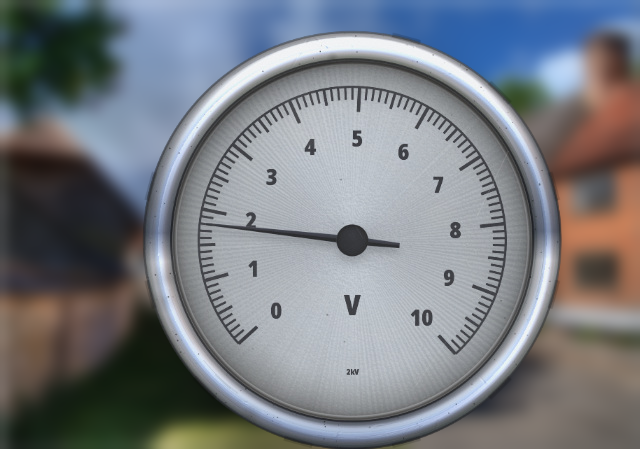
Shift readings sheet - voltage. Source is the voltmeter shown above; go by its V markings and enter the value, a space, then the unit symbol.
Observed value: 1.8 V
